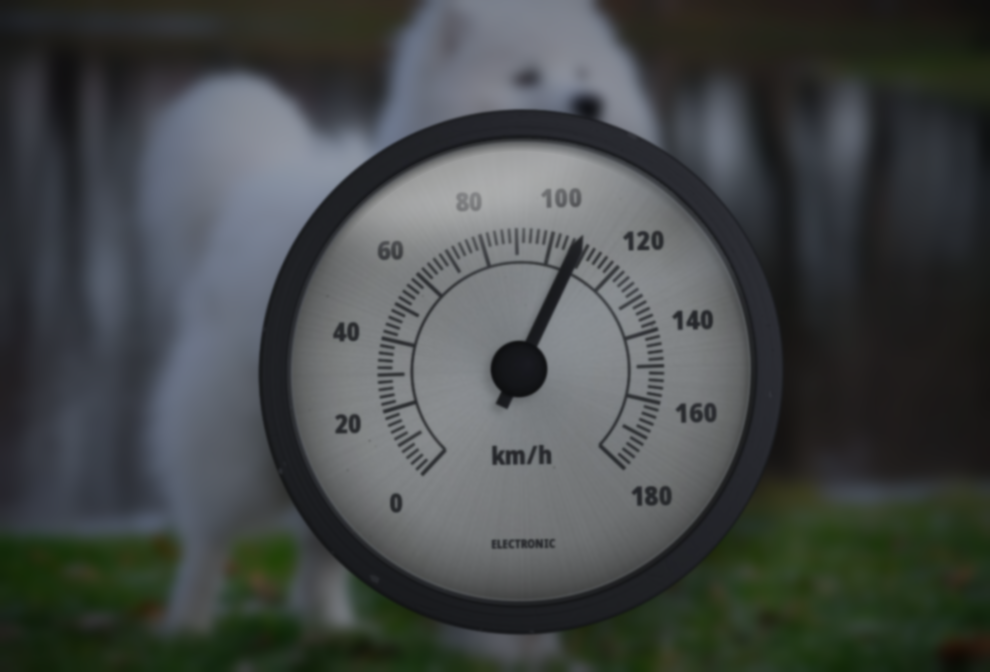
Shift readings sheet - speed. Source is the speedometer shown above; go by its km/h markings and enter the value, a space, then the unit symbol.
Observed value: 108 km/h
